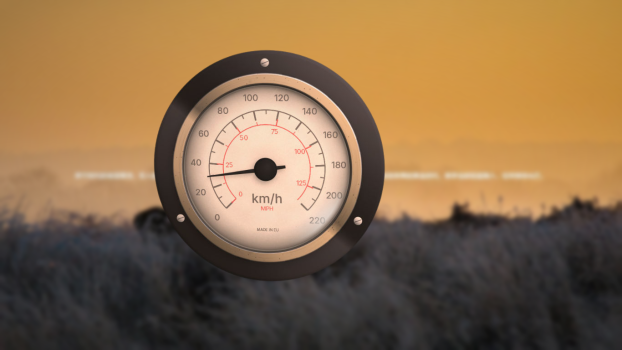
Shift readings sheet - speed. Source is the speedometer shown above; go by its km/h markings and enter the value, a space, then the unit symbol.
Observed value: 30 km/h
